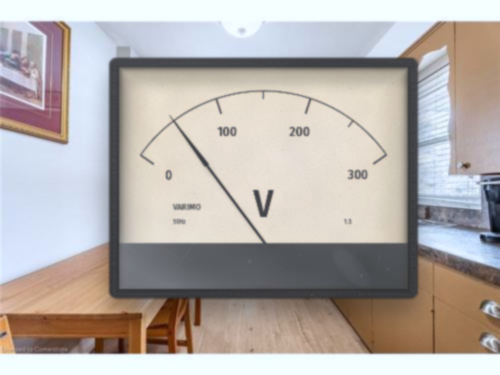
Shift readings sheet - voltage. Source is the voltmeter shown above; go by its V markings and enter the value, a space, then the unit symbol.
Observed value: 50 V
